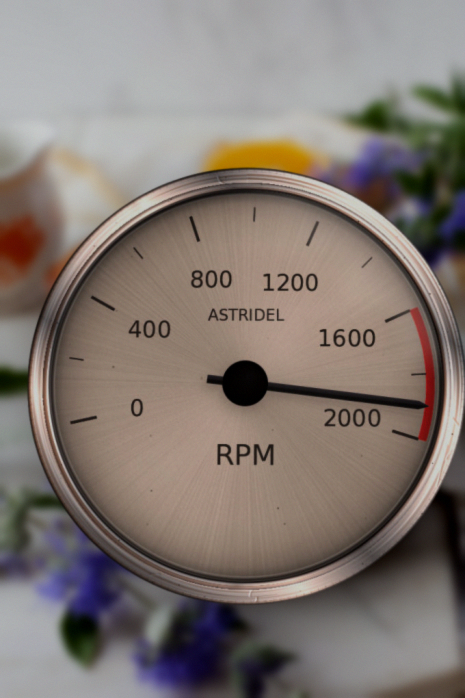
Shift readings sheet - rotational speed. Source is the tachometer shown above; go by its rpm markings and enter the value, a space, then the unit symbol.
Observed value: 1900 rpm
